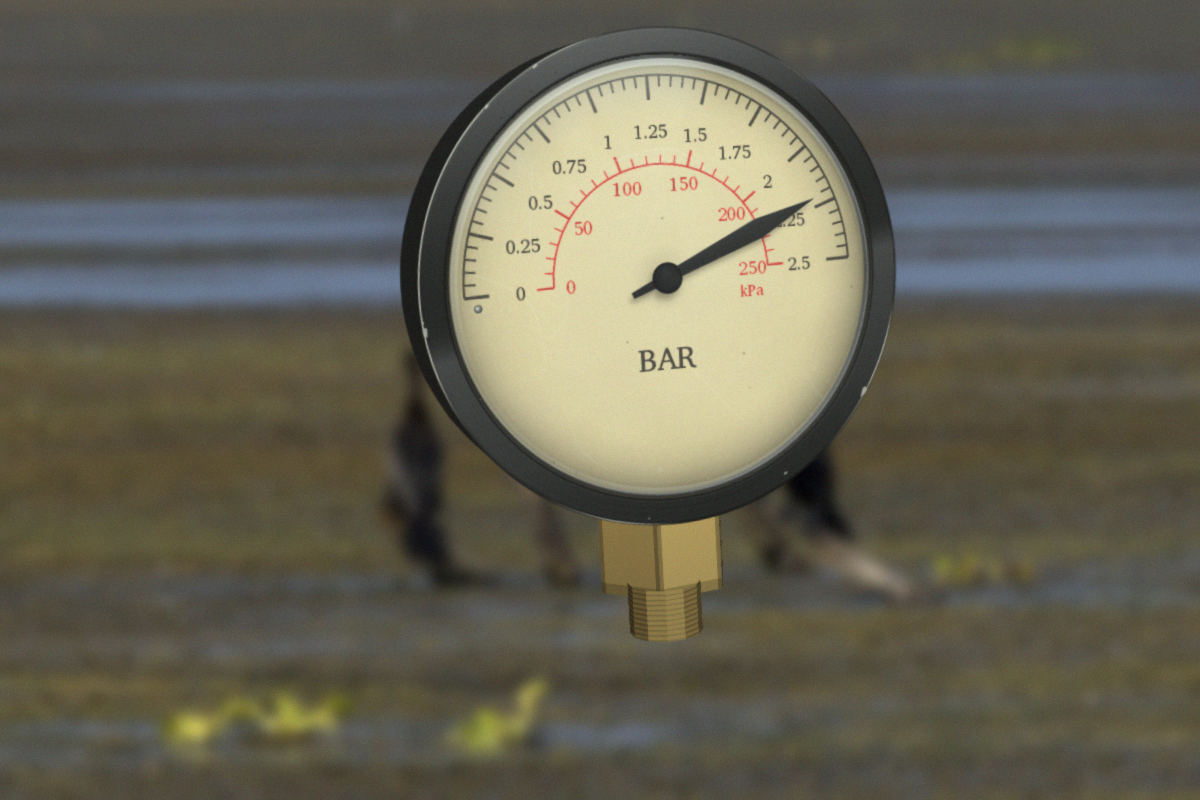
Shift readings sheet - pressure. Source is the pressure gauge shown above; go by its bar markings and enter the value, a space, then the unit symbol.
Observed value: 2.2 bar
